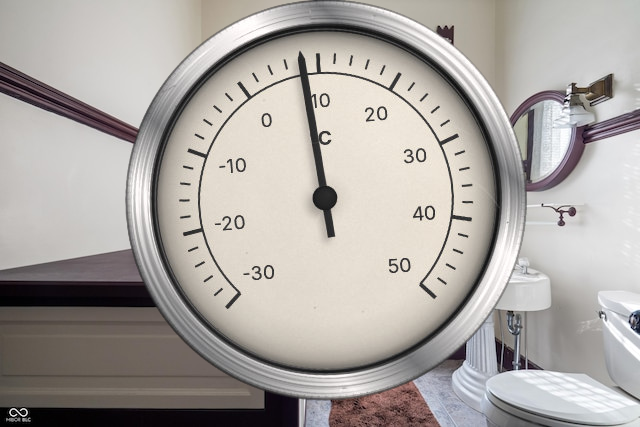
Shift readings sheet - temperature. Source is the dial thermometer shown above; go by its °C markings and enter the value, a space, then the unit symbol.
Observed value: 8 °C
